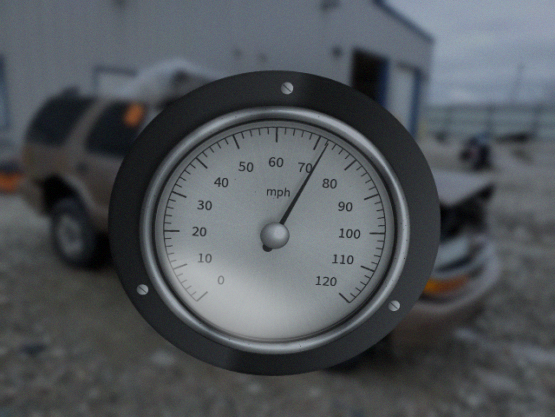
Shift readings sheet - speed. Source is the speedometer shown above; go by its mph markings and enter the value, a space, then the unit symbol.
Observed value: 72 mph
